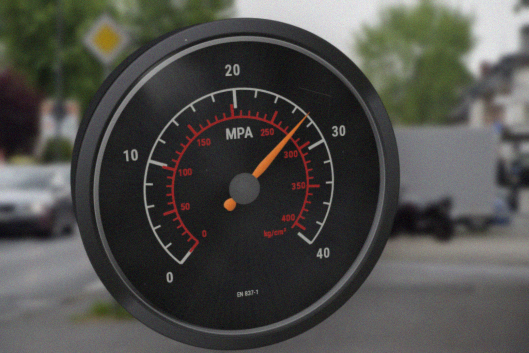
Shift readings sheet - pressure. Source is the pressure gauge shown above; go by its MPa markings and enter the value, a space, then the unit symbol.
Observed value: 27 MPa
